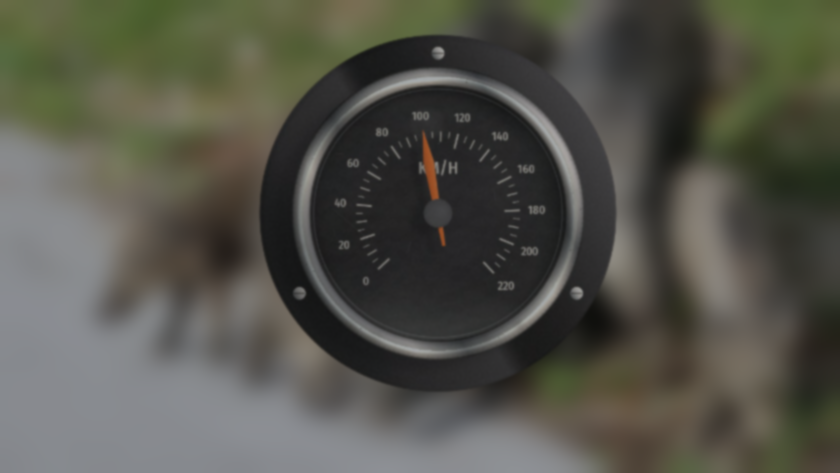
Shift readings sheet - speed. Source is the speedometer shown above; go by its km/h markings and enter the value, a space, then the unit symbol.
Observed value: 100 km/h
